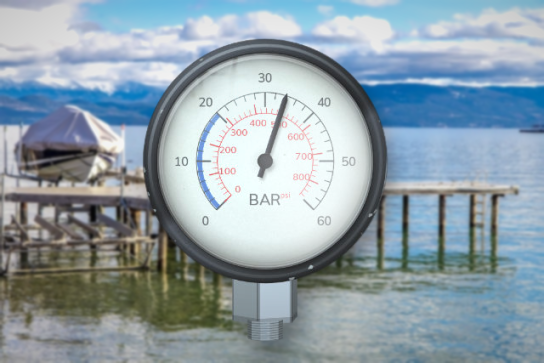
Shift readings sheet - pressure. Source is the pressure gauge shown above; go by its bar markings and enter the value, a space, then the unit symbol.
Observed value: 34 bar
